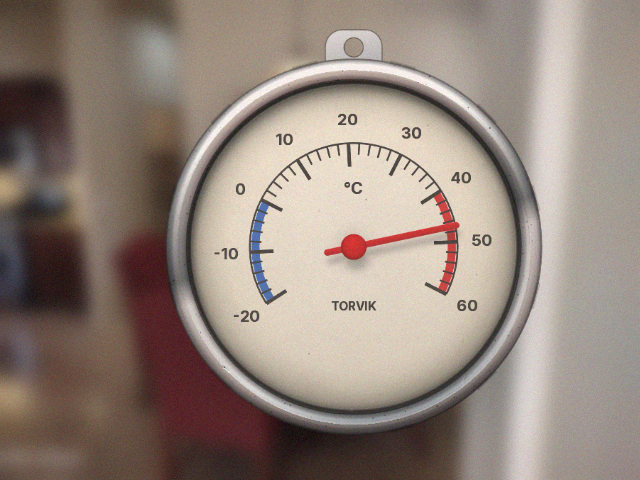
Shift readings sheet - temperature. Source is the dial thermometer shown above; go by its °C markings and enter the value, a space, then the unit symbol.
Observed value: 47 °C
